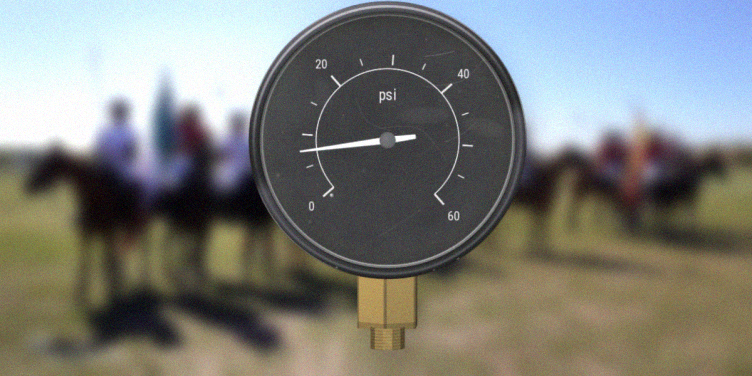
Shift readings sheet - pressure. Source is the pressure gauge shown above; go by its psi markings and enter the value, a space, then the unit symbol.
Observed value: 7.5 psi
